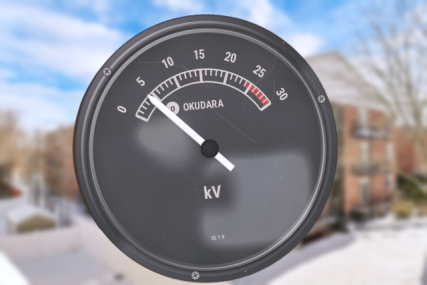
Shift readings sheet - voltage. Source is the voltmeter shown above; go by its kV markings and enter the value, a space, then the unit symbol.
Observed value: 4 kV
